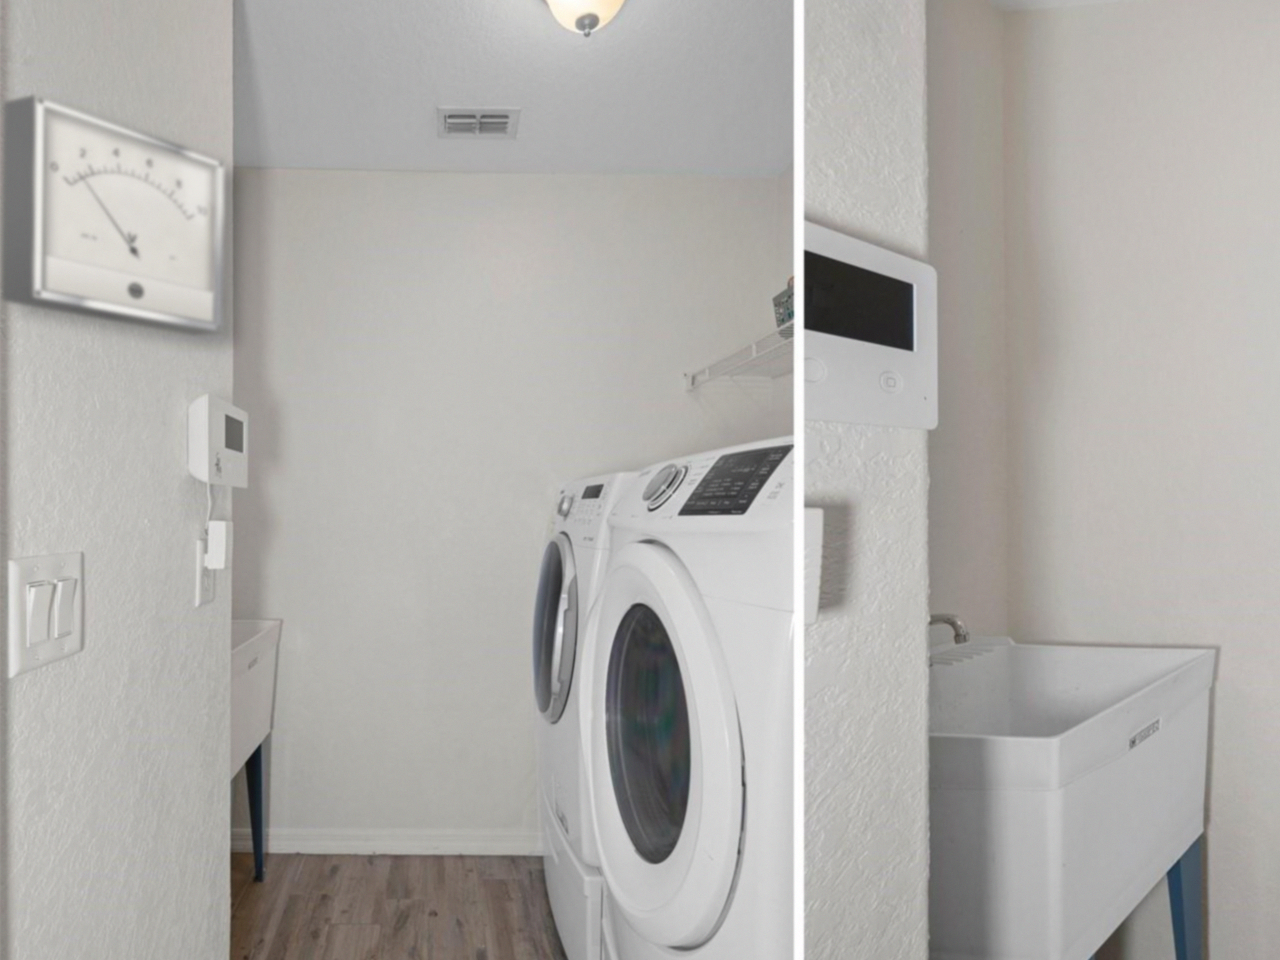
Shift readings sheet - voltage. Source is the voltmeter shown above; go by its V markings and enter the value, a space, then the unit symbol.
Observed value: 1 V
